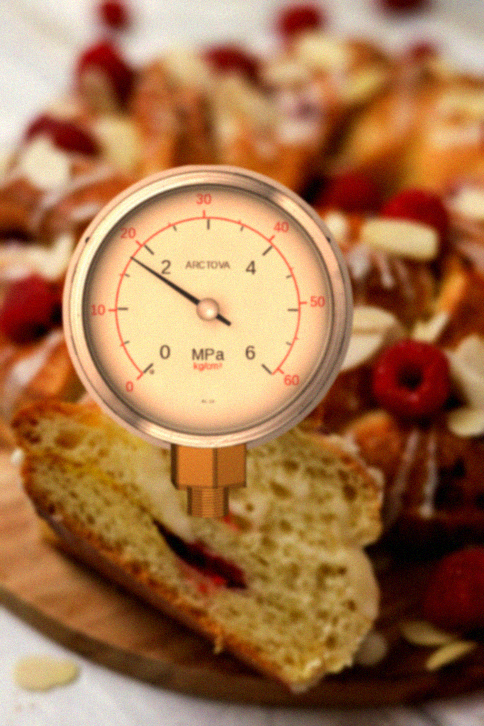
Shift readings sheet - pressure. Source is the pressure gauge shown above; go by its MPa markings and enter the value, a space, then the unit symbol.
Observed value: 1.75 MPa
